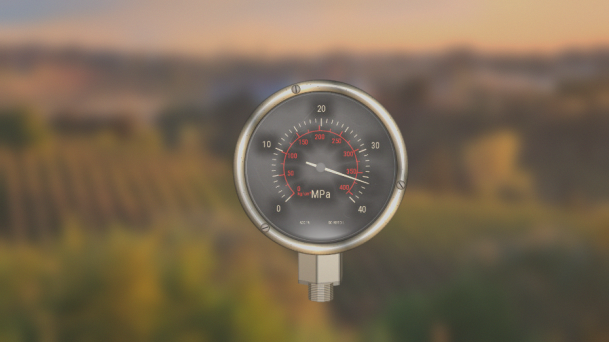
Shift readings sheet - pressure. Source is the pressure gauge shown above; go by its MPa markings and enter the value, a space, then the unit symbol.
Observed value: 36 MPa
